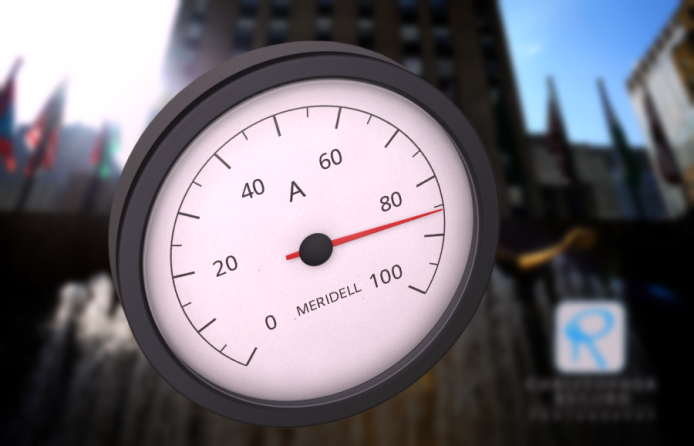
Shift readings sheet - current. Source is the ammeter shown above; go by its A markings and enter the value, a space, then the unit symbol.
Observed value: 85 A
